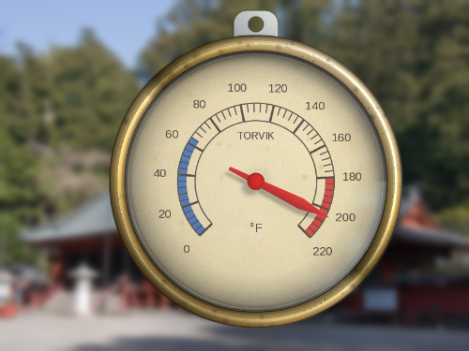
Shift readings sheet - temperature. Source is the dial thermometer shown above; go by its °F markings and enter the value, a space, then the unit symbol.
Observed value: 204 °F
